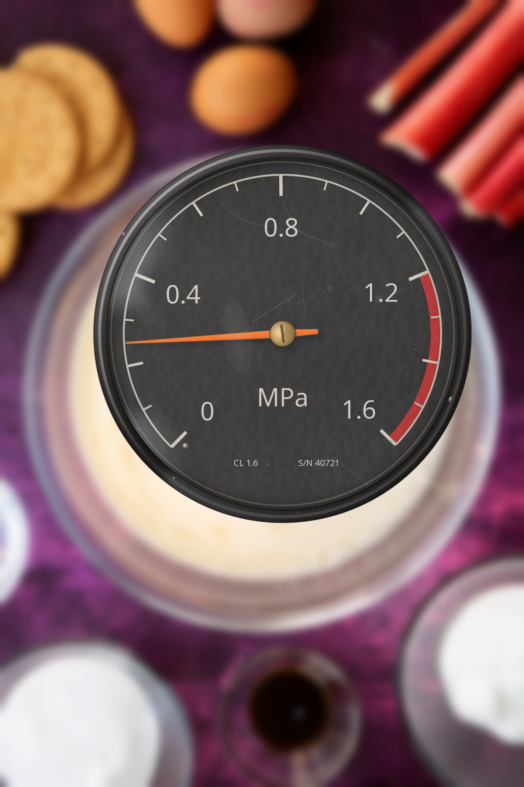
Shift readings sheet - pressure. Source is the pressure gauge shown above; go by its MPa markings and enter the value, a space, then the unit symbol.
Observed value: 0.25 MPa
